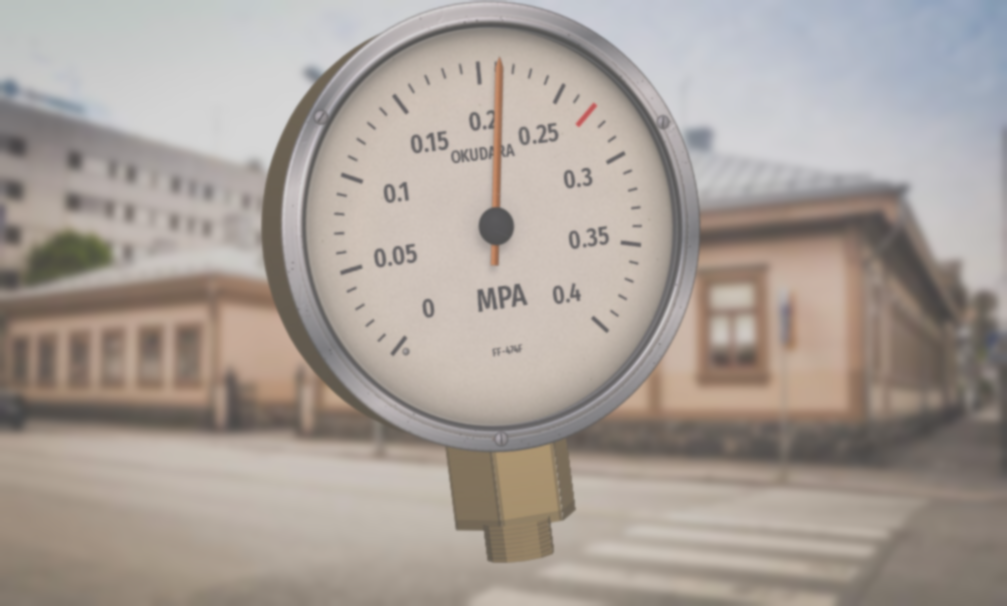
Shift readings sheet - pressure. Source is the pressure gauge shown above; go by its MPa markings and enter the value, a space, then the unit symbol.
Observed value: 0.21 MPa
